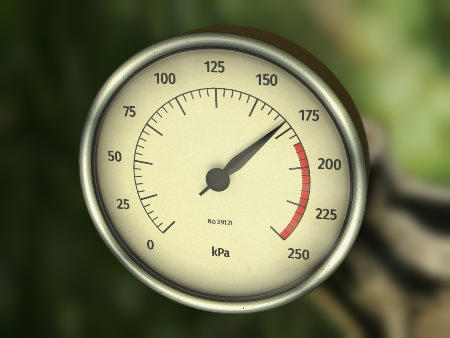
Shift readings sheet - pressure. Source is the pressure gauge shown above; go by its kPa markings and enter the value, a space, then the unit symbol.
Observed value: 170 kPa
